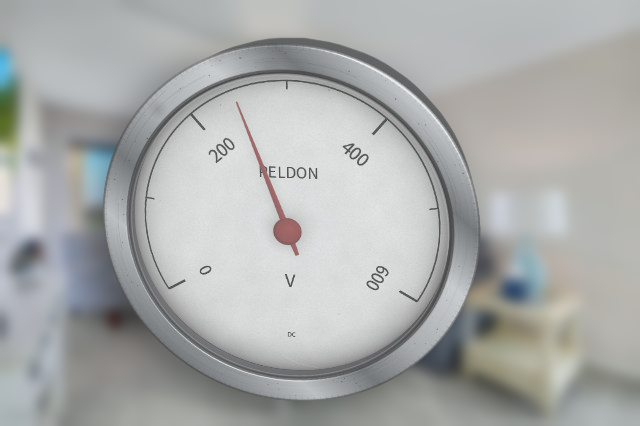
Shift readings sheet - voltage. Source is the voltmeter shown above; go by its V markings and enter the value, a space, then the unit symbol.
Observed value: 250 V
